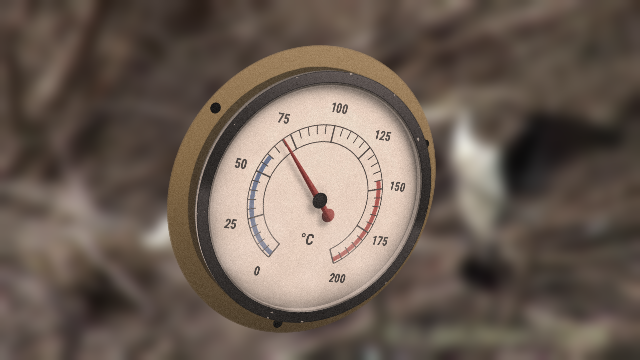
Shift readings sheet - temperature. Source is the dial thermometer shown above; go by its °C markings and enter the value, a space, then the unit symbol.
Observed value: 70 °C
